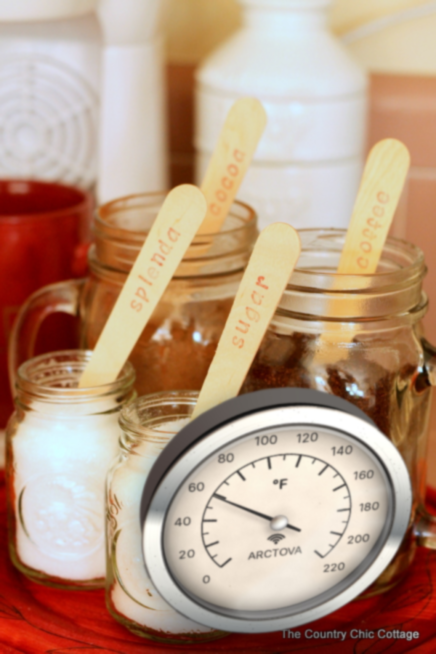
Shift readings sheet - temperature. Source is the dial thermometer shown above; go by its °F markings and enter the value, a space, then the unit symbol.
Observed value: 60 °F
